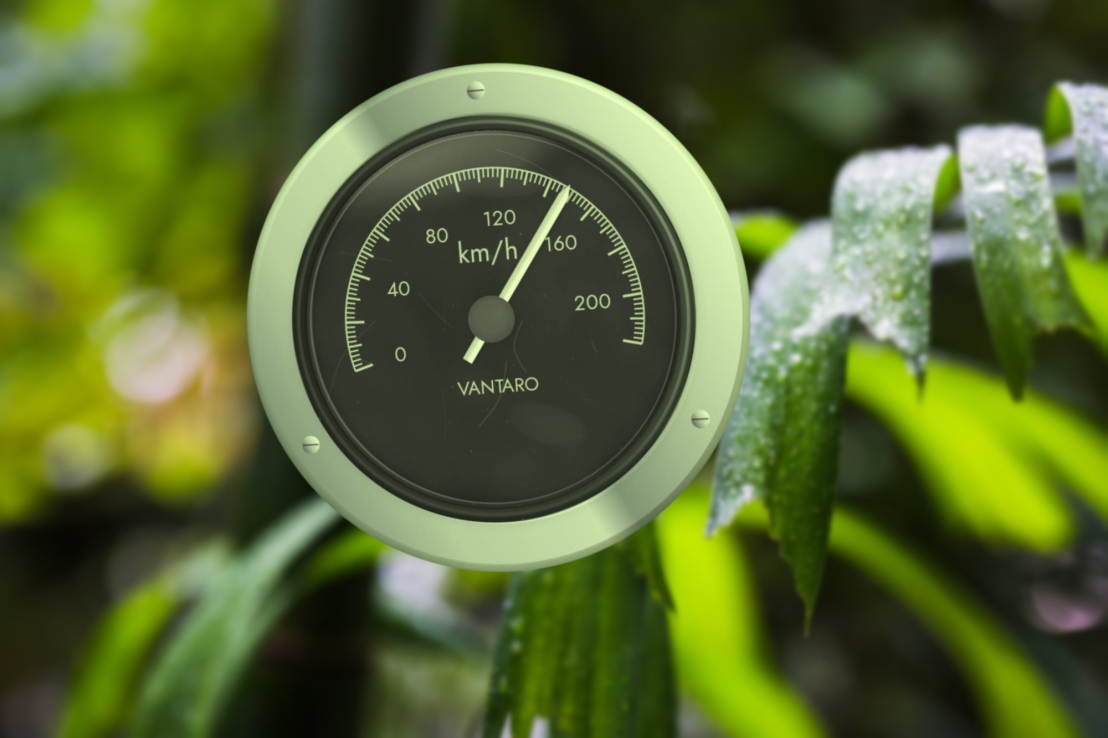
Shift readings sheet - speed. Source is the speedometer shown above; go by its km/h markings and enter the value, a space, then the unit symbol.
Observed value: 148 km/h
